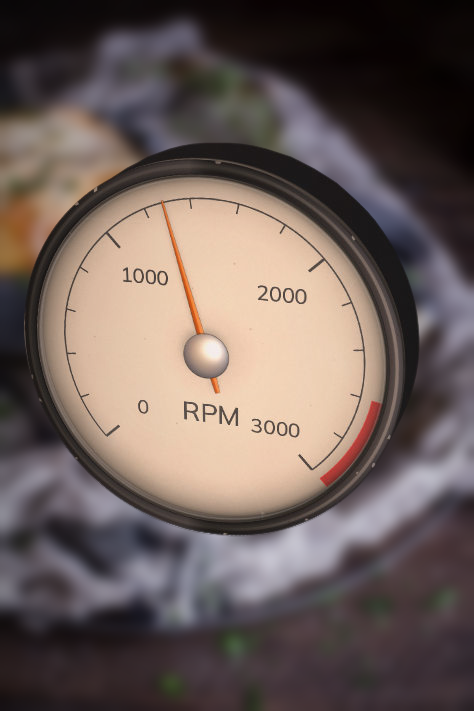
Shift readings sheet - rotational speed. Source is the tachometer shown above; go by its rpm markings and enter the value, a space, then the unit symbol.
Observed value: 1300 rpm
